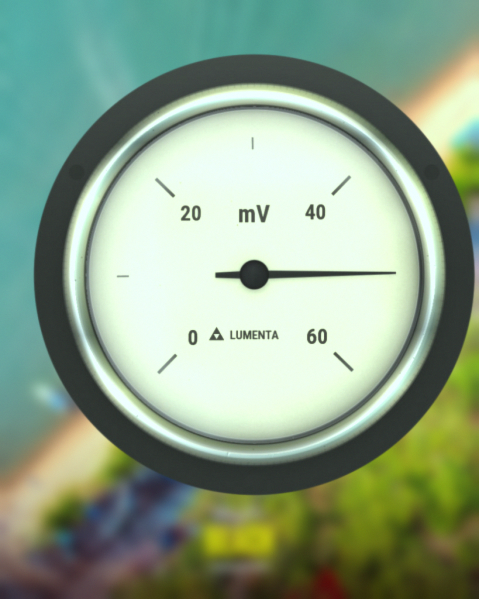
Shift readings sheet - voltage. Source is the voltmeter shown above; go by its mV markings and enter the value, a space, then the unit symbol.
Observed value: 50 mV
